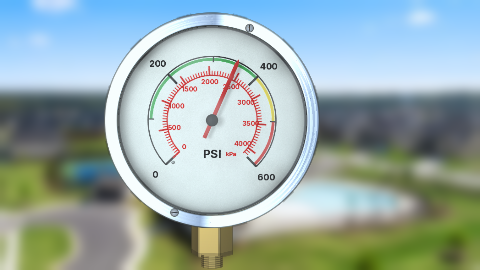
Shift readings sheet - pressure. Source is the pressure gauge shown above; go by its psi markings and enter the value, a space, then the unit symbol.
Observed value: 350 psi
